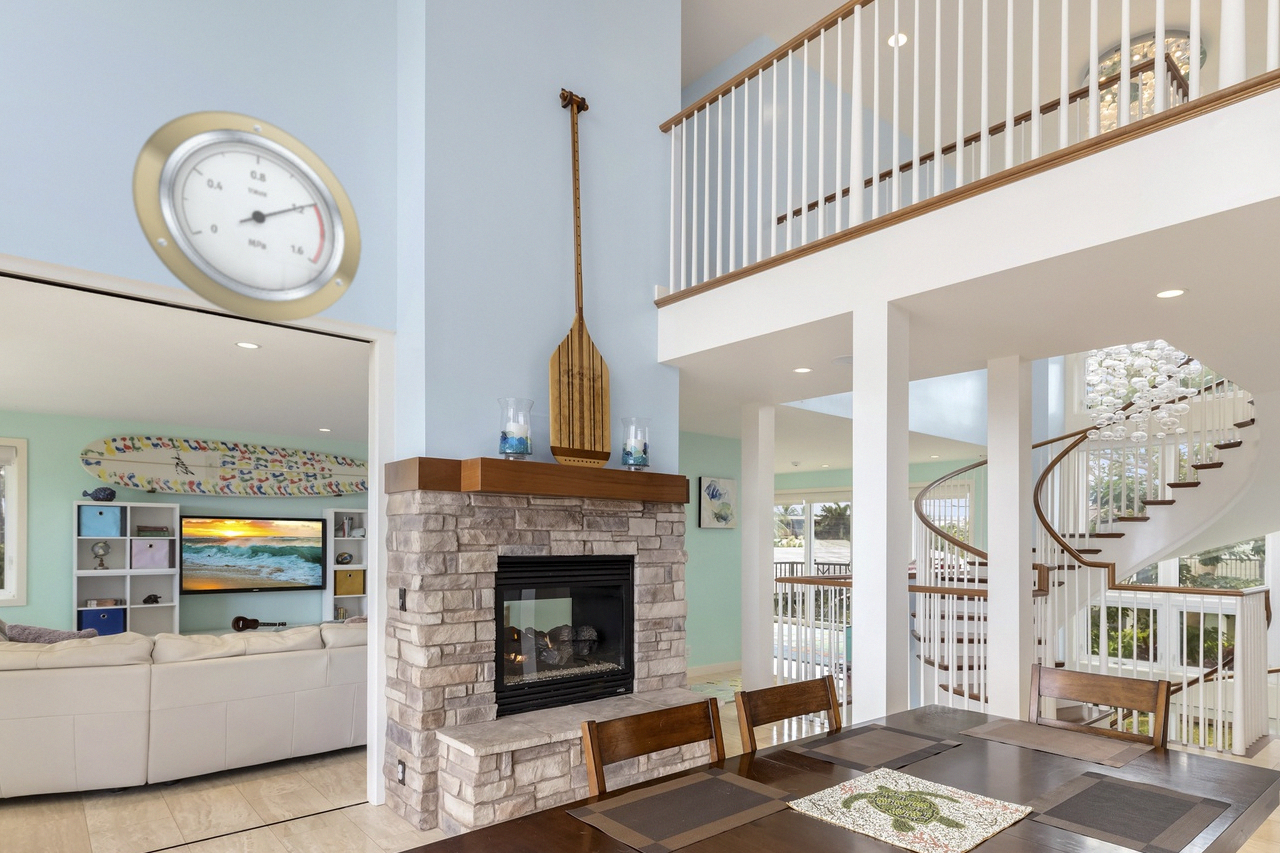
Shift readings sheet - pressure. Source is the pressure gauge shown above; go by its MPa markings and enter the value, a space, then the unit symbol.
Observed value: 1.2 MPa
